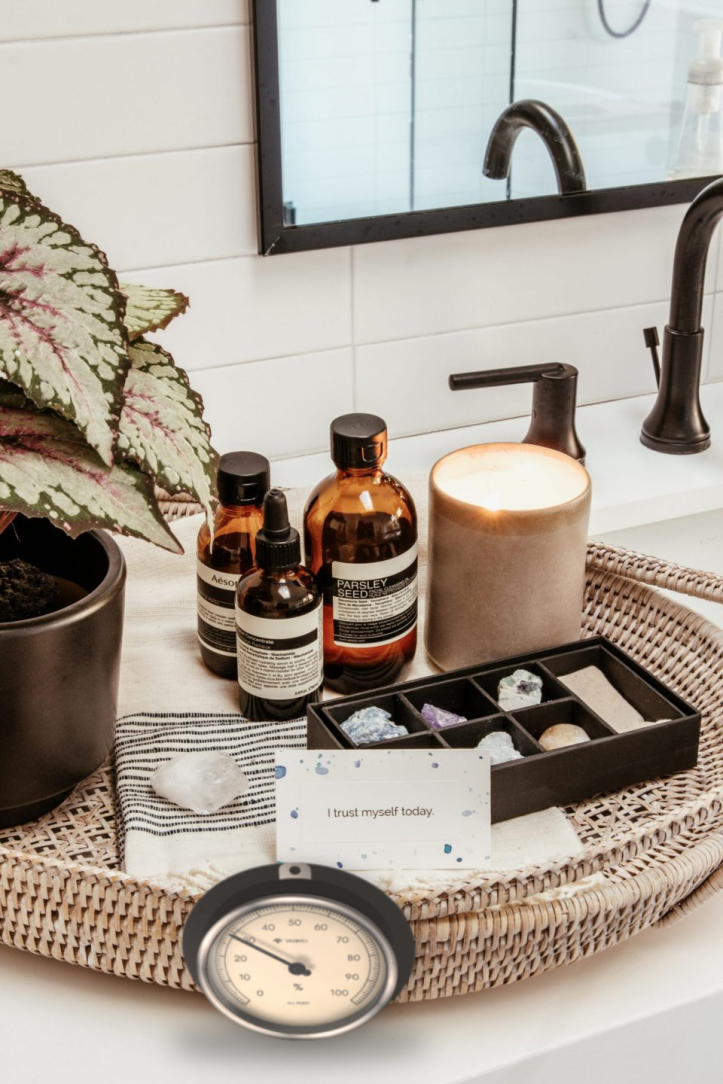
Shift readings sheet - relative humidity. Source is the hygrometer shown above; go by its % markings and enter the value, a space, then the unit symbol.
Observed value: 30 %
